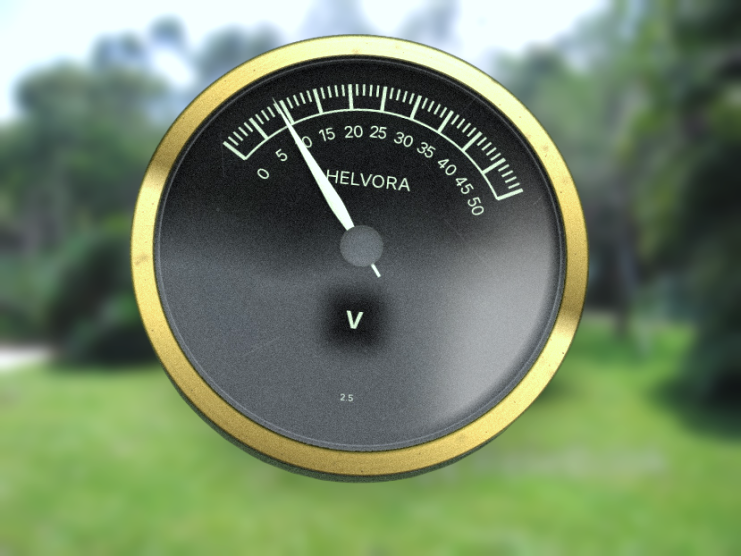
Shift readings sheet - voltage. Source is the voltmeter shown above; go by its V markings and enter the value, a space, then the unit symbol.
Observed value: 9 V
